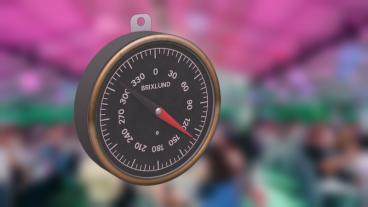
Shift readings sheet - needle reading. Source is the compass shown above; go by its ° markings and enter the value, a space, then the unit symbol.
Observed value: 130 °
